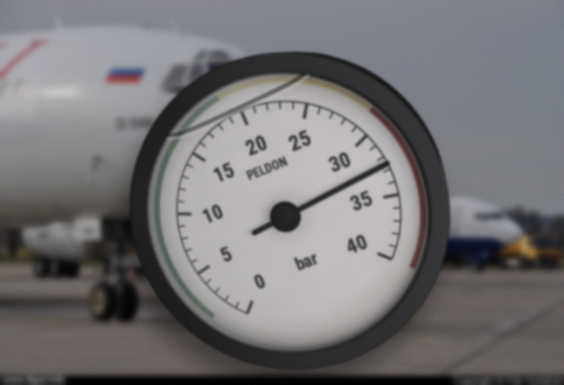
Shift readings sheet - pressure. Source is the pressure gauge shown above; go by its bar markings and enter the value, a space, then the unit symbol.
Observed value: 32.5 bar
